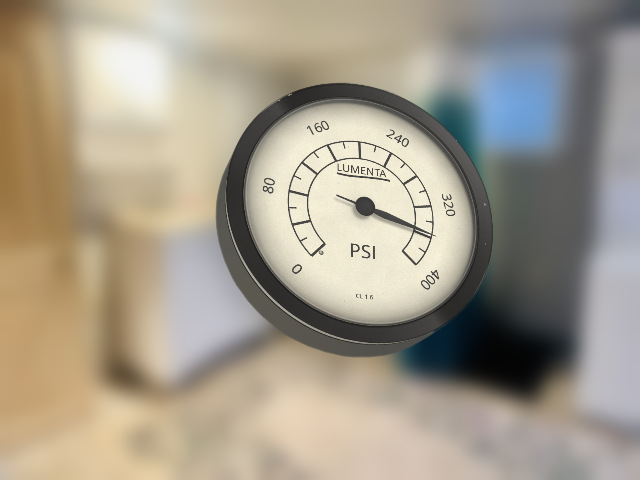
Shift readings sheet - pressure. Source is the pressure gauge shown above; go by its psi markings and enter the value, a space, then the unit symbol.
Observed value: 360 psi
